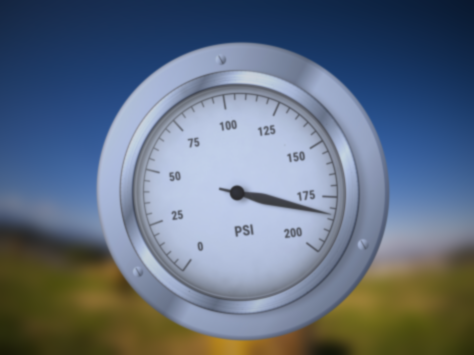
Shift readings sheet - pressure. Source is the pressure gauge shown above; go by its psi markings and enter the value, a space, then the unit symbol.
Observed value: 182.5 psi
